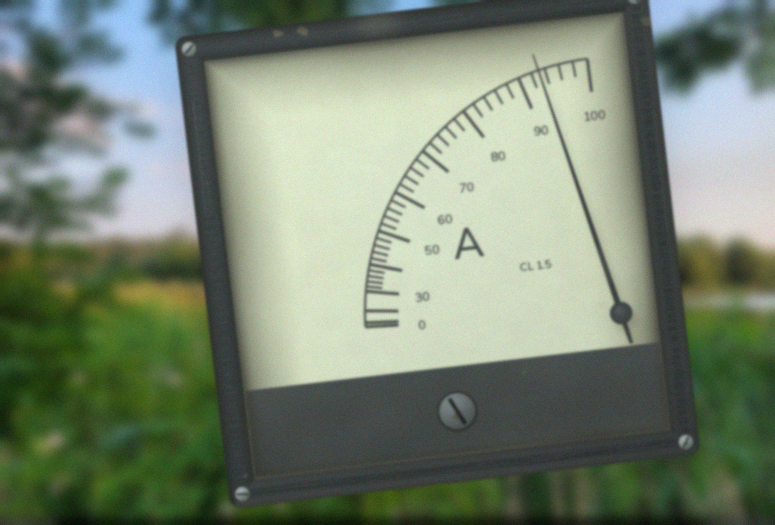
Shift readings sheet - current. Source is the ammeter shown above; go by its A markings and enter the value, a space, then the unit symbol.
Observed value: 93 A
